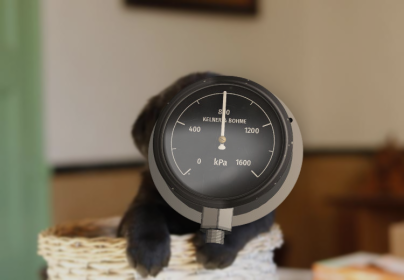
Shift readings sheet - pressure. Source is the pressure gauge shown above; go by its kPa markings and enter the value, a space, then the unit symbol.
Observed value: 800 kPa
